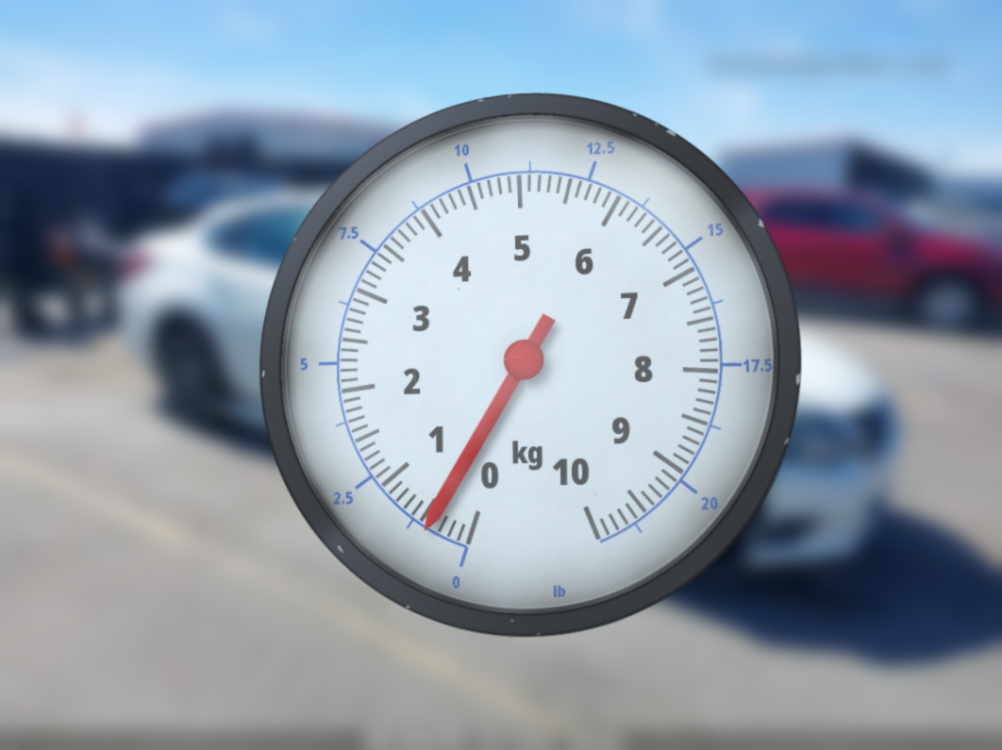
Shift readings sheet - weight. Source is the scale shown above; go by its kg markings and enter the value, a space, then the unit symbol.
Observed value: 0.4 kg
